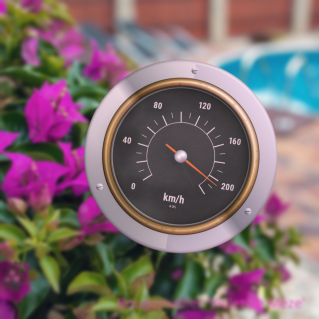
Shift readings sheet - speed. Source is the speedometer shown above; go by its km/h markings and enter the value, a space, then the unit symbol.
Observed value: 205 km/h
